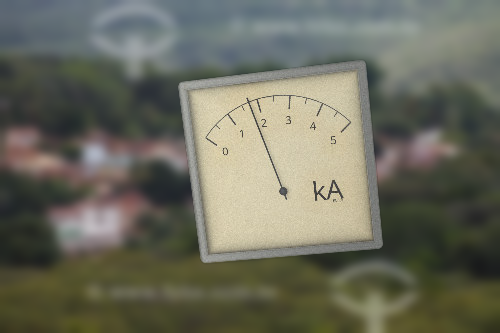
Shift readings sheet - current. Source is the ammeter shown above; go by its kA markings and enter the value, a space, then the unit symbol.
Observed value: 1.75 kA
